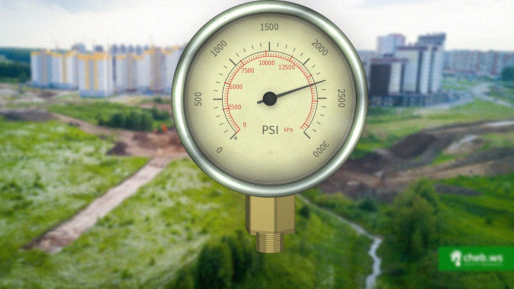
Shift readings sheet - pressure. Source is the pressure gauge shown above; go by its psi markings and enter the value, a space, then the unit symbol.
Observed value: 2300 psi
